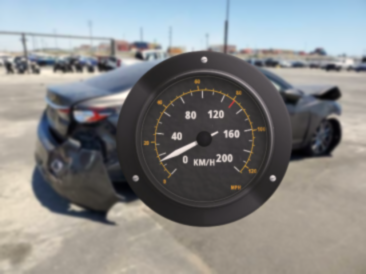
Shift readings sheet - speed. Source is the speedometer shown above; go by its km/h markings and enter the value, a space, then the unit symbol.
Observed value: 15 km/h
